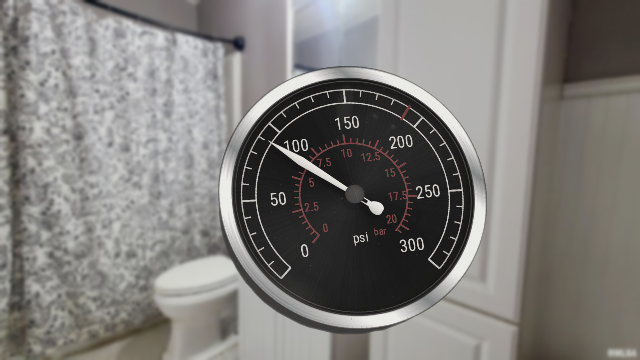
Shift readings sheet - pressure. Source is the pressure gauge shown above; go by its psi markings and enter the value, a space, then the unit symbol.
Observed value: 90 psi
